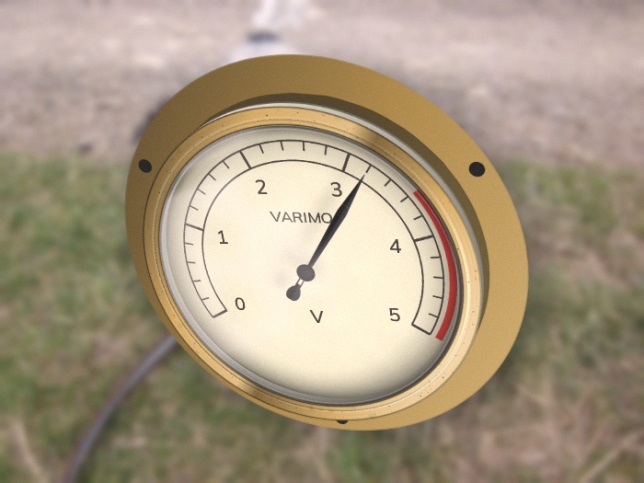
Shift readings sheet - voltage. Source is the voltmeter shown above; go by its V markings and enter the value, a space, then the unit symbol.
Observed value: 3.2 V
